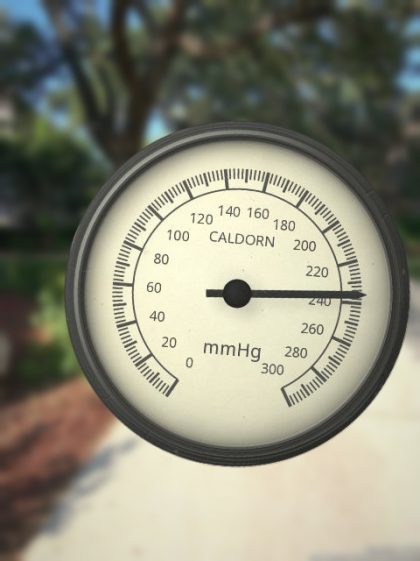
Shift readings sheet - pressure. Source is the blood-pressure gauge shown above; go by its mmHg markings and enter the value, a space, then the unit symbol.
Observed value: 236 mmHg
